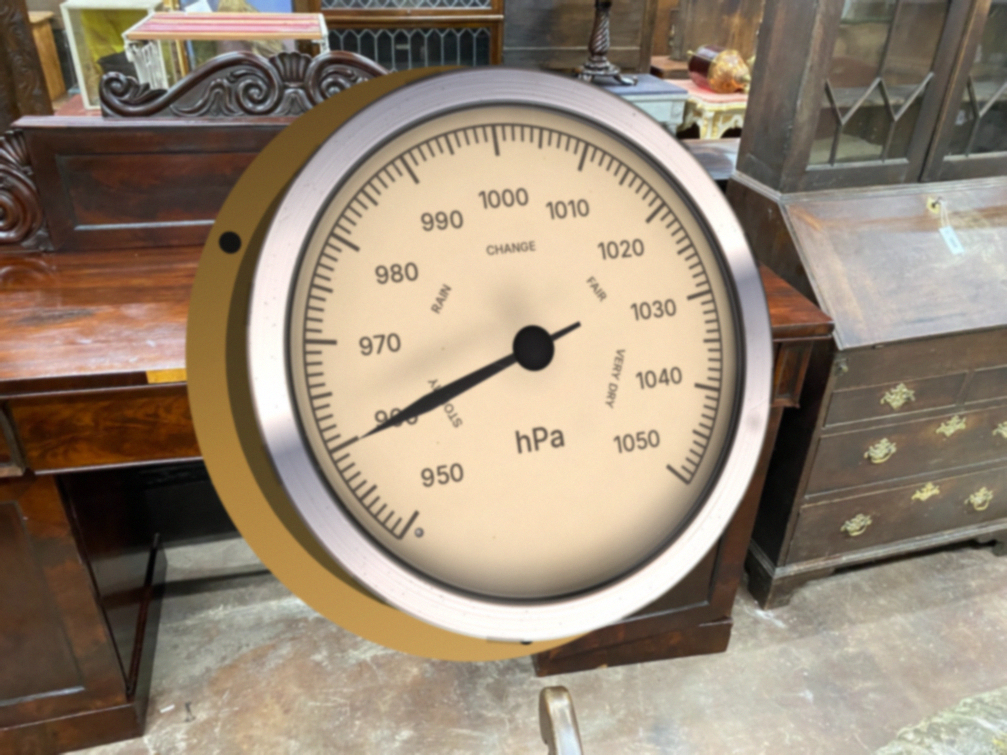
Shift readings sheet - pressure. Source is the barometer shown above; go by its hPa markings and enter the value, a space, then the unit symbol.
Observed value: 960 hPa
